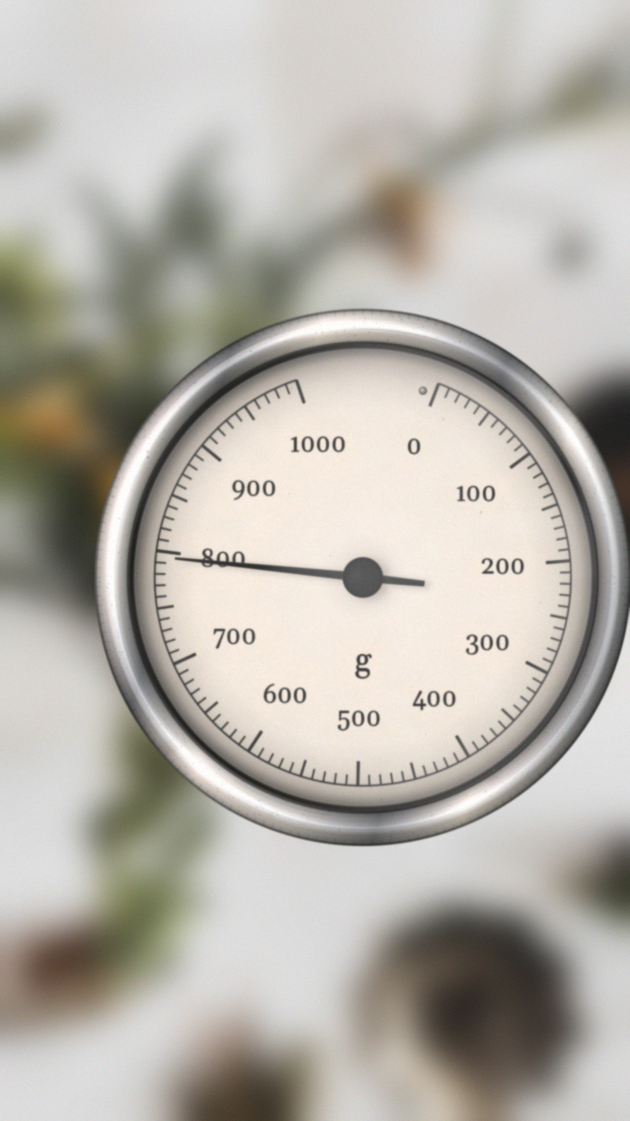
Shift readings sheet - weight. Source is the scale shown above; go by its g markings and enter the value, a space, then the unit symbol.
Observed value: 795 g
